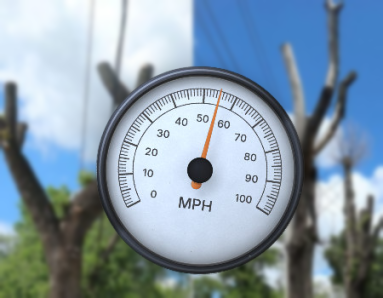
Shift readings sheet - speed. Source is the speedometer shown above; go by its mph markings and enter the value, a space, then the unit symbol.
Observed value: 55 mph
